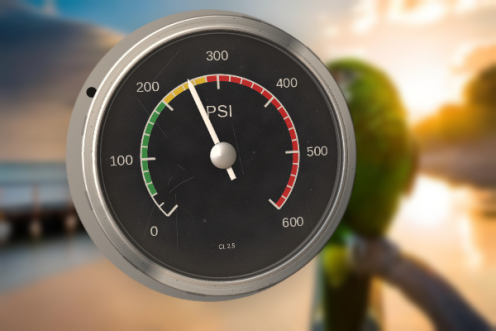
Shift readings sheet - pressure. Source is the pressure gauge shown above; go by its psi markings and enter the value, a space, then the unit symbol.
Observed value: 250 psi
